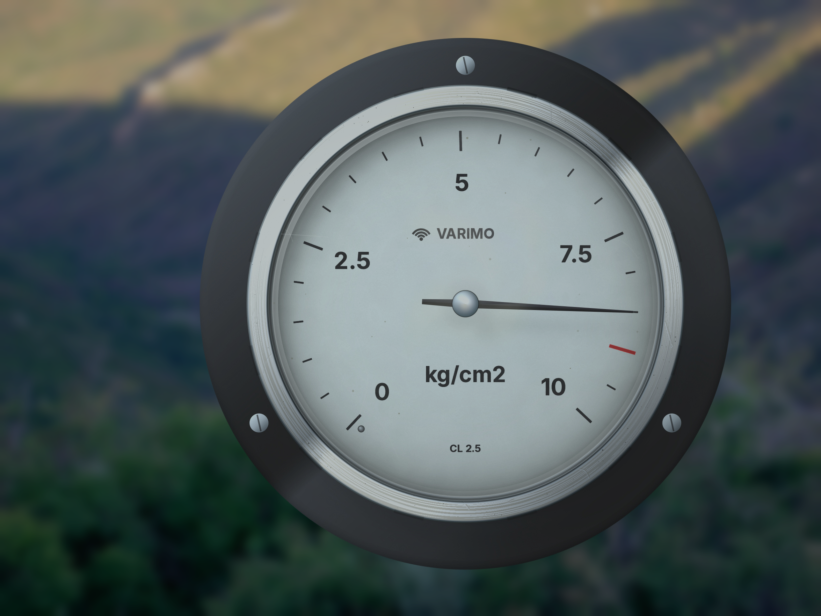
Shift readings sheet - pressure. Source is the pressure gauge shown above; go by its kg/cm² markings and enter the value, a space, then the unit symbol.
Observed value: 8.5 kg/cm²
